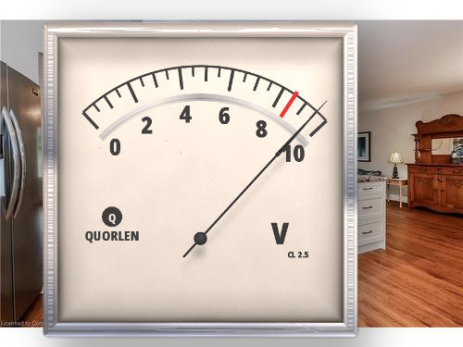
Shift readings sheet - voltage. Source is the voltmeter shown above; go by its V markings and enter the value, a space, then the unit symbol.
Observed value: 9.5 V
